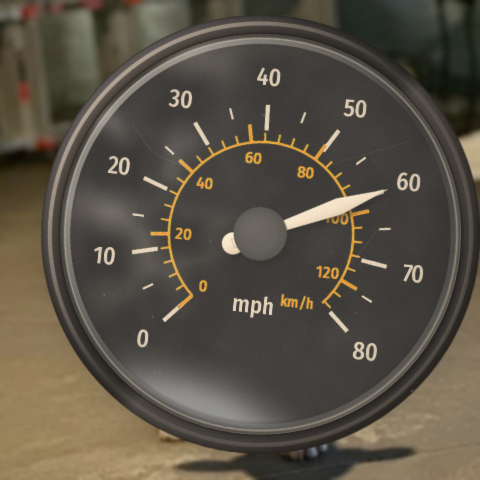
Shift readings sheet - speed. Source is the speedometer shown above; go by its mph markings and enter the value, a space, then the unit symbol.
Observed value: 60 mph
